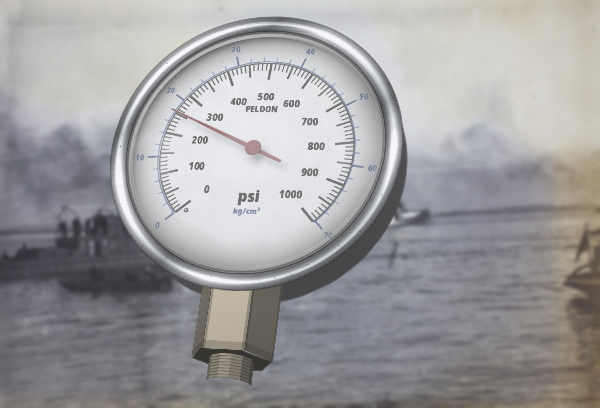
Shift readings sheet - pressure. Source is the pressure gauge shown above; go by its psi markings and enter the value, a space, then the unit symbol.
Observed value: 250 psi
